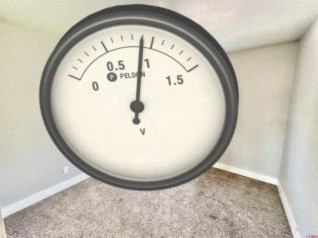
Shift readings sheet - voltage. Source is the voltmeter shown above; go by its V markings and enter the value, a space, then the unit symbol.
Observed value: 0.9 V
